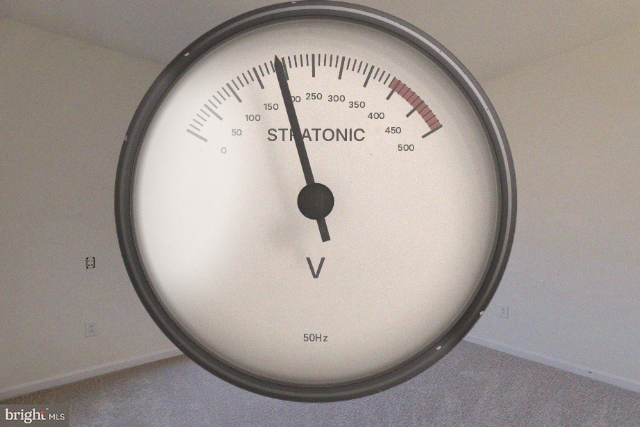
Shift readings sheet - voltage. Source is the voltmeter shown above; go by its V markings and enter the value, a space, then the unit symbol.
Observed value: 190 V
